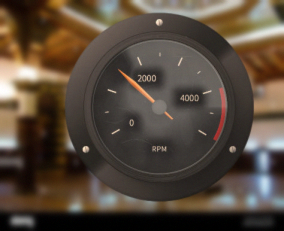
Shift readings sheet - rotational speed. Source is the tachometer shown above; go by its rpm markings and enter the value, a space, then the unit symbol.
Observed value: 1500 rpm
